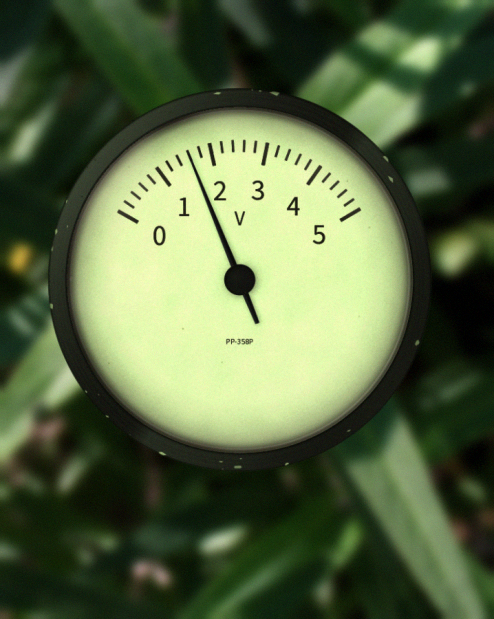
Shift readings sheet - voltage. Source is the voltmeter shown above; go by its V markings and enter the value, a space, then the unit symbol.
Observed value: 1.6 V
